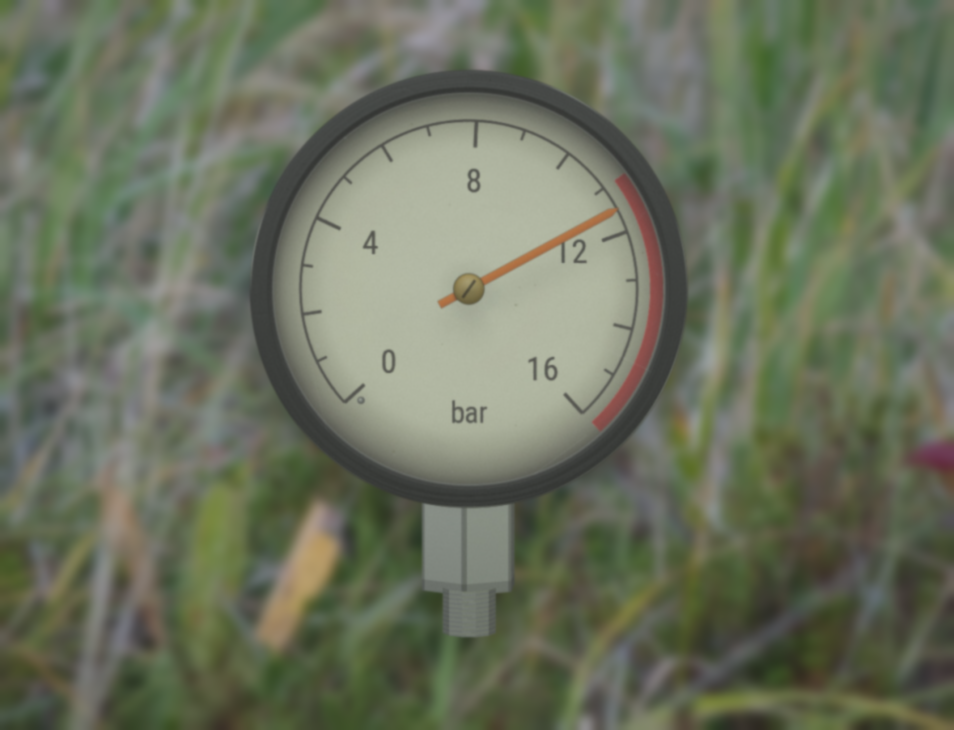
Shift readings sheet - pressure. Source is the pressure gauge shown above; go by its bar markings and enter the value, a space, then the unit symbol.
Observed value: 11.5 bar
